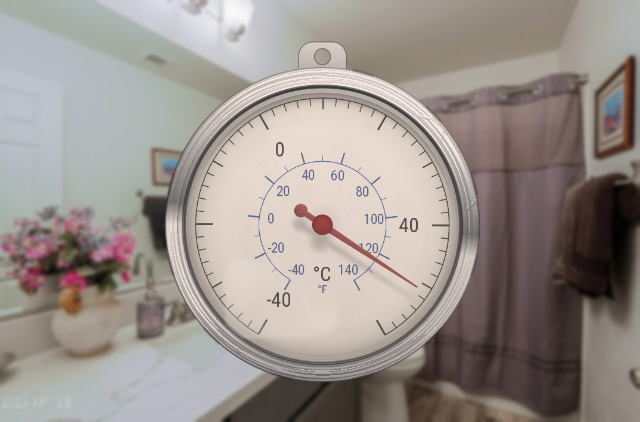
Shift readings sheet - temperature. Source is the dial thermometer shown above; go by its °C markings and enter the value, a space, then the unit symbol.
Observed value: 51 °C
